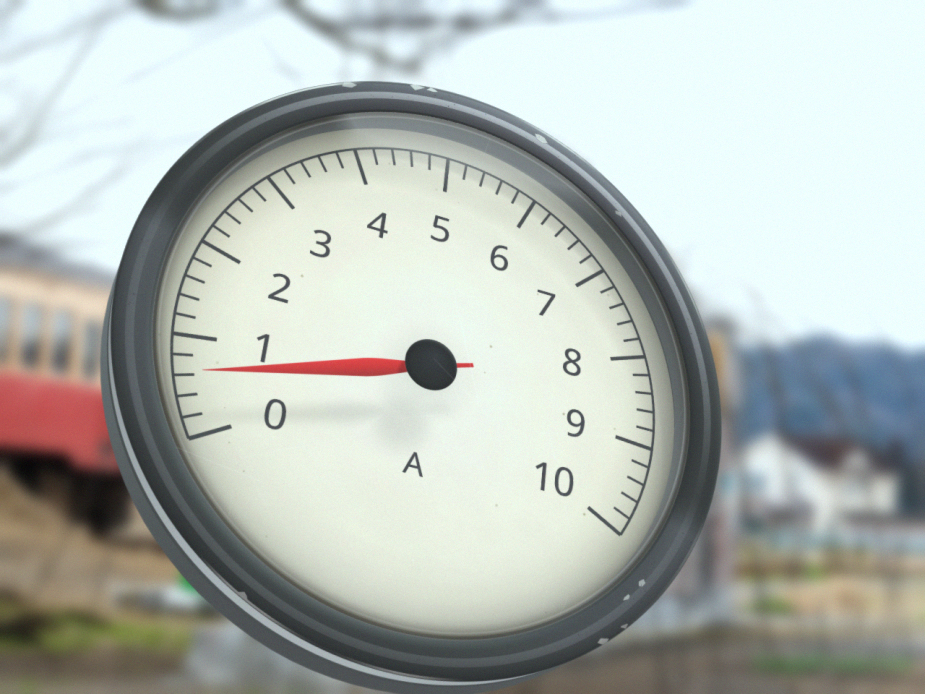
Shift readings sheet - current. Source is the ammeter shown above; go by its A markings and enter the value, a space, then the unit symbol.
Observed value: 0.6 A
